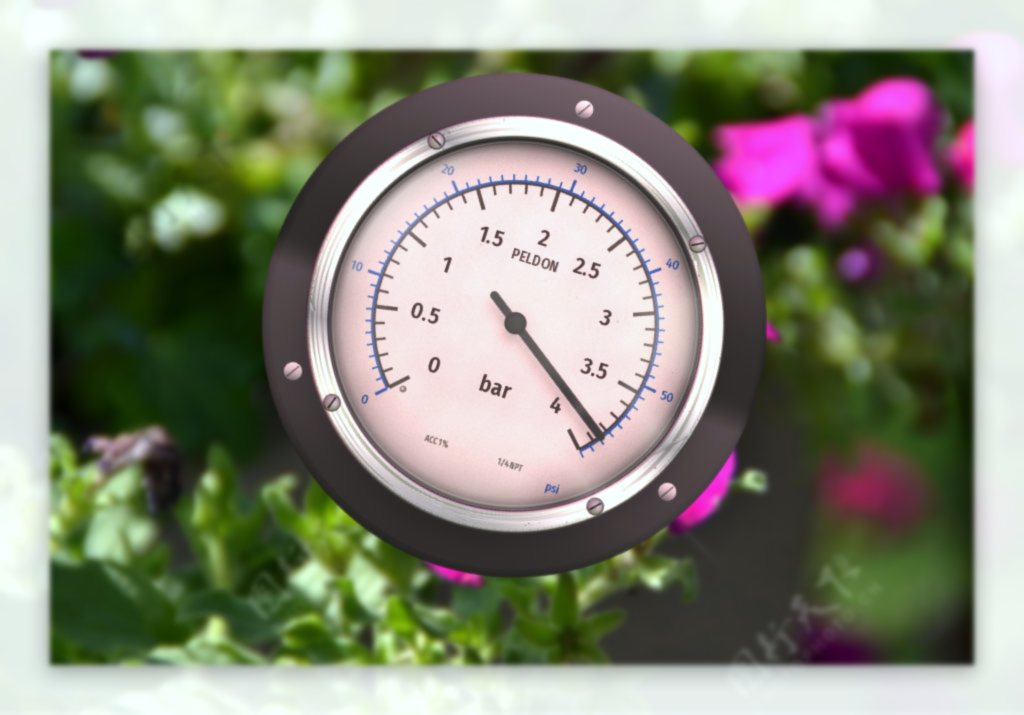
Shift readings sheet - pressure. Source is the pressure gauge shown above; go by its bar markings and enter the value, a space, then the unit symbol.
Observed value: 3.85 bar
